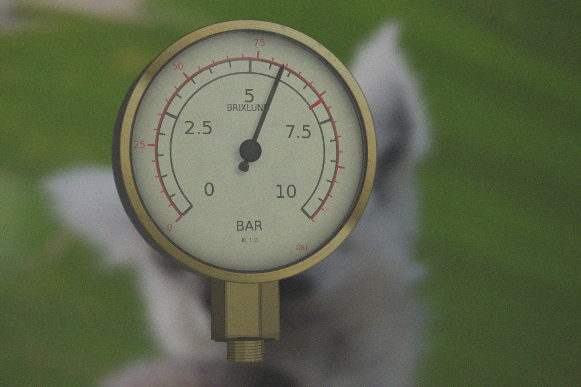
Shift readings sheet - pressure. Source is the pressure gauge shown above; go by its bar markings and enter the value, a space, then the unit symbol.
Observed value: 5.75 bar
